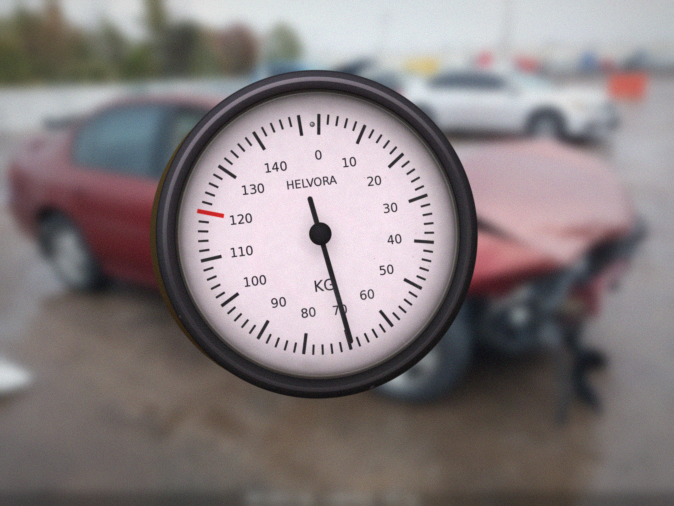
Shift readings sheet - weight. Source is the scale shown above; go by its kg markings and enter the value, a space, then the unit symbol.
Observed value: 70 kg
